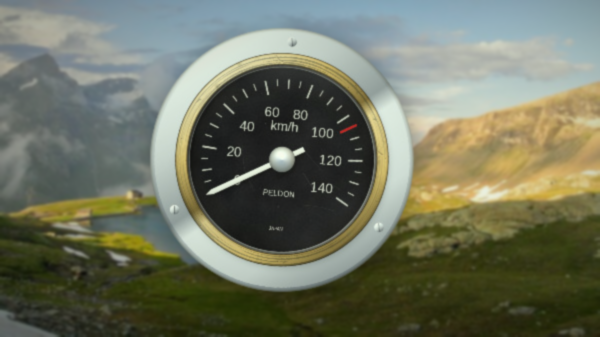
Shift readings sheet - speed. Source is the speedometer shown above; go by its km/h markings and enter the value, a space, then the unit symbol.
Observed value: 0 km/h
